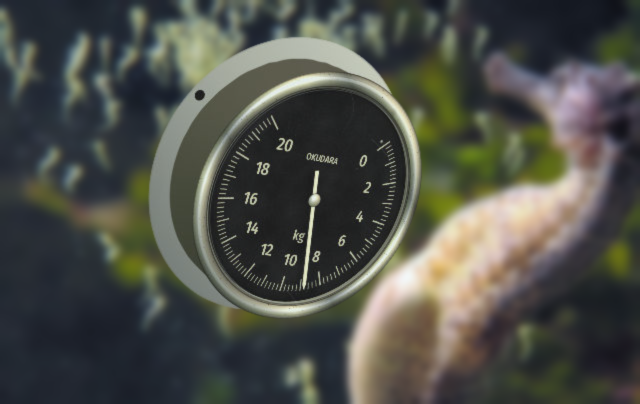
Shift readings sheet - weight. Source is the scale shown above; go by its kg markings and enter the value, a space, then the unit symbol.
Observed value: 9 kg
